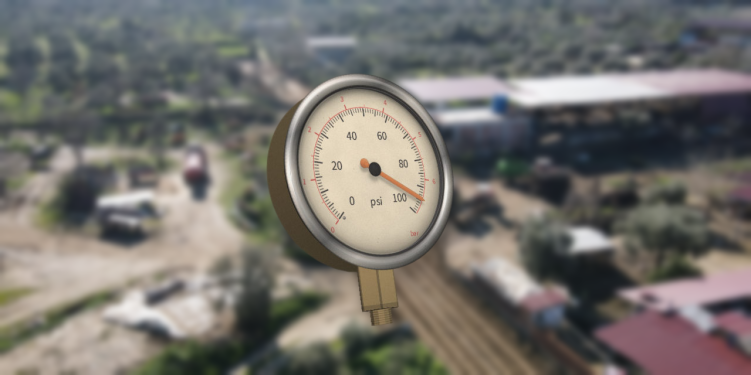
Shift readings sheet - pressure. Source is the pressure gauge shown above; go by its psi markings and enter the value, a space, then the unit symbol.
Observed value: 95 psi
